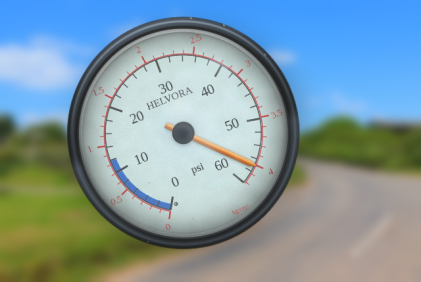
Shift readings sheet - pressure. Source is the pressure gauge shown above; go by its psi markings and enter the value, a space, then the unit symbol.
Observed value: 57 psi
